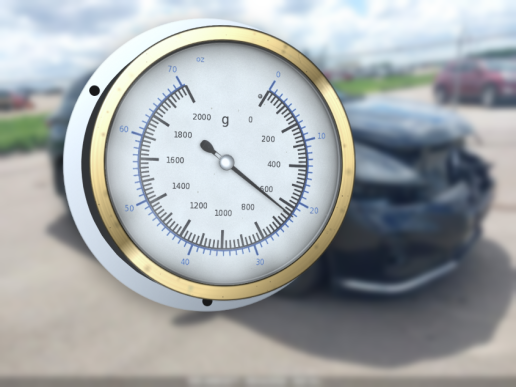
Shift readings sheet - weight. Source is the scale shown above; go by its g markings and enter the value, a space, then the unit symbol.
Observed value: 640 g
